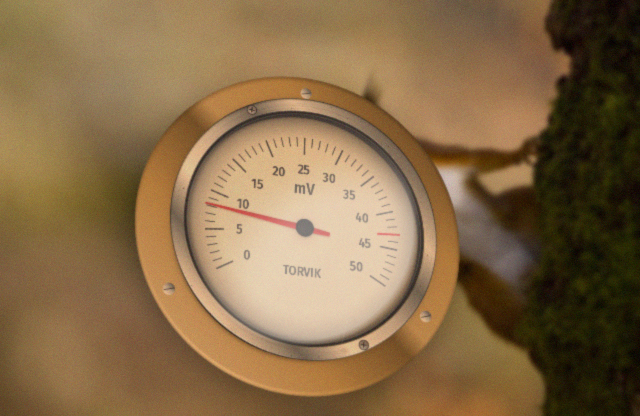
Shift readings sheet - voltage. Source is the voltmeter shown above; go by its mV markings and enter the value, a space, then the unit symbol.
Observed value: 8 mV
